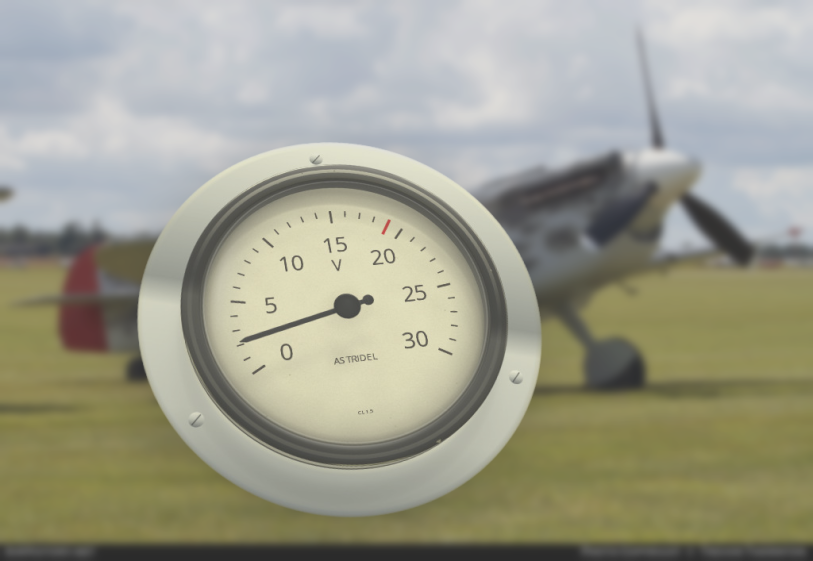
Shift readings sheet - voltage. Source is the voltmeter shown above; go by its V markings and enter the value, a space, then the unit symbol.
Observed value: 2 V
